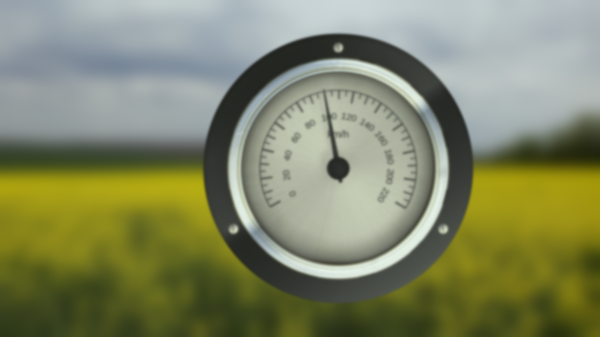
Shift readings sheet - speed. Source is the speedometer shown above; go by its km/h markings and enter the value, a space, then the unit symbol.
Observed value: 100 km/h
